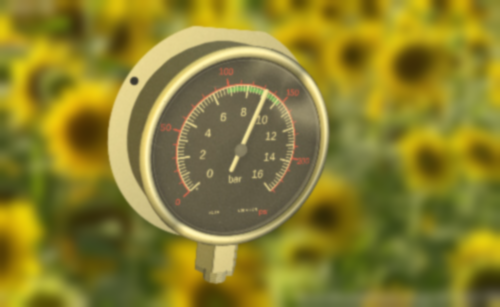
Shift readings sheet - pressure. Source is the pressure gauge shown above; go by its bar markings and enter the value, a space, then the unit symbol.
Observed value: 9 bar
